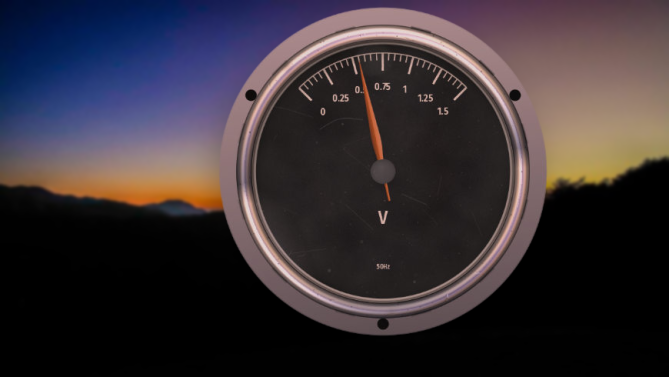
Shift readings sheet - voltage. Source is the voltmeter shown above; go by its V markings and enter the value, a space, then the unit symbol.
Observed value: 0.55 V
